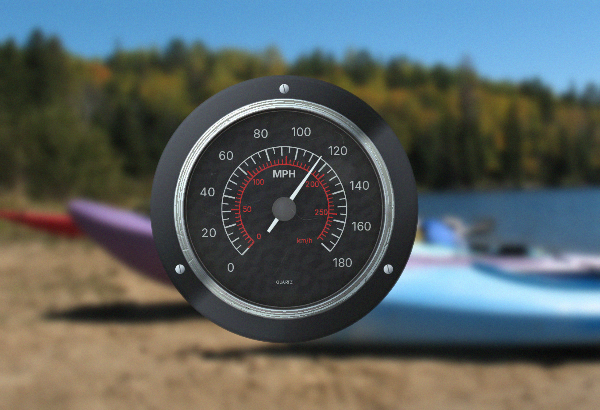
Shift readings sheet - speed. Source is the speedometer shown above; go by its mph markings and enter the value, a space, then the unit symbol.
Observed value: 115 mph
